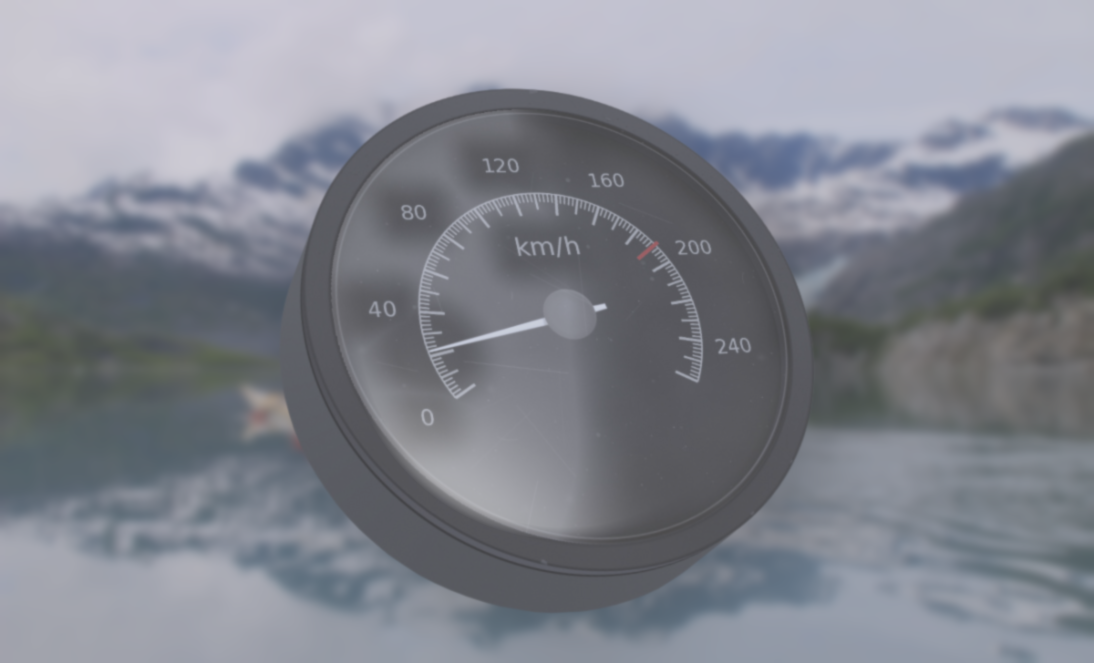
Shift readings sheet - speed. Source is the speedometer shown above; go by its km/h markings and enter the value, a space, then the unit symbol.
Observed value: 20 km/h
